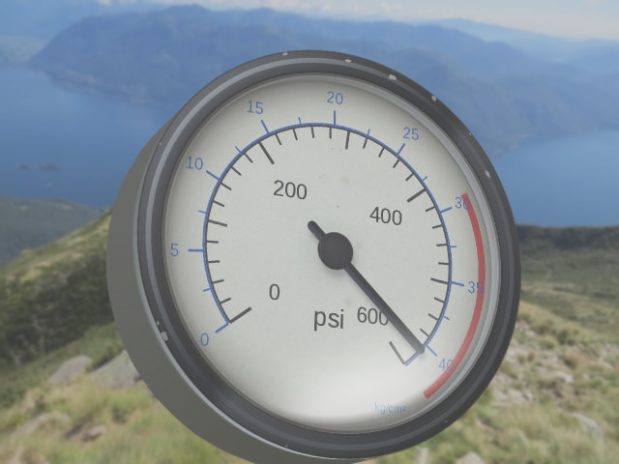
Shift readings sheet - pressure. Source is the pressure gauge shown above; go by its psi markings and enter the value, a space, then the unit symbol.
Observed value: 580 psi
